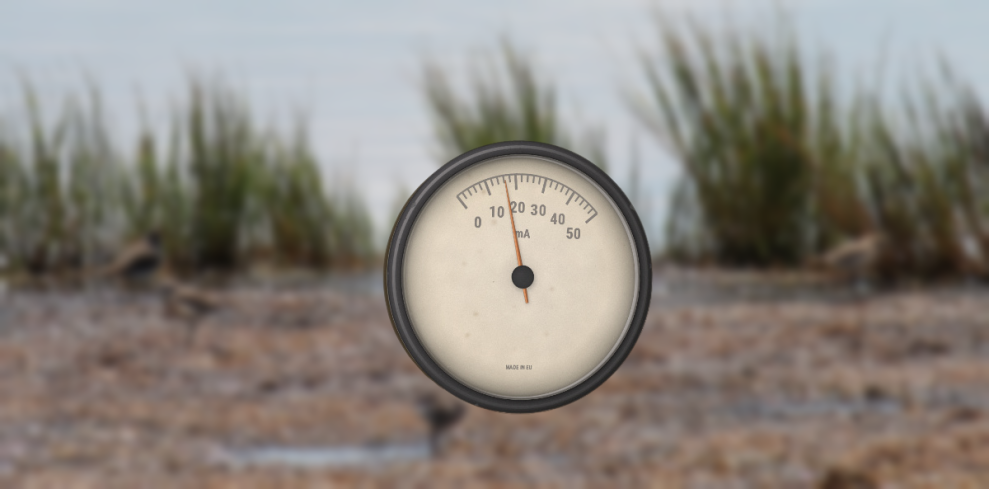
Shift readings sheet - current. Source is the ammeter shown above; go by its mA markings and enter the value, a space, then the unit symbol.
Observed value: 16 mA
